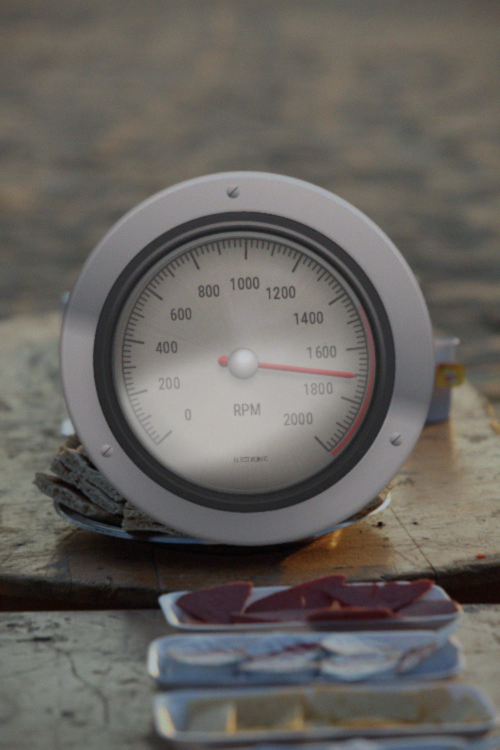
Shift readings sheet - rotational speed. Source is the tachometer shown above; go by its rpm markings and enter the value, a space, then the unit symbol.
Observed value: 1700 rpm
